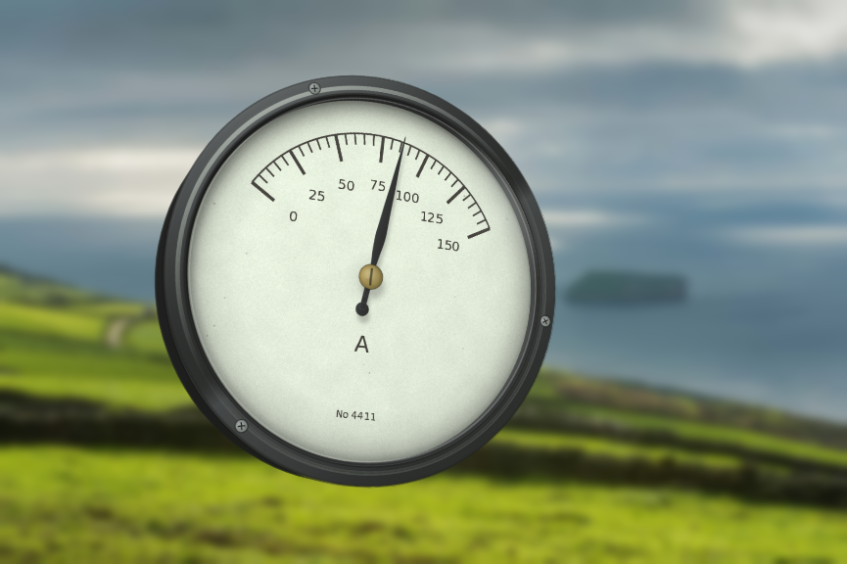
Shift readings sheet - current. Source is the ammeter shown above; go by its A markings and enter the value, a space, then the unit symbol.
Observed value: 85 A
